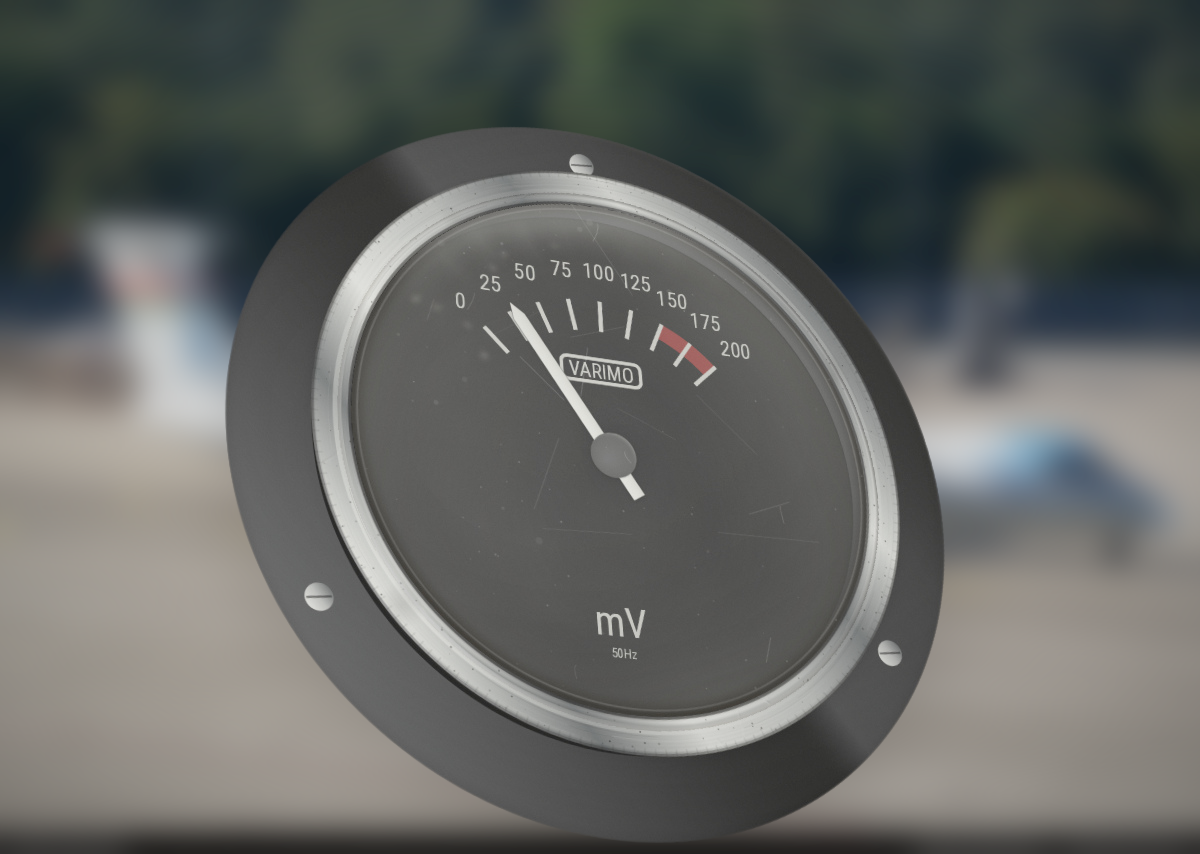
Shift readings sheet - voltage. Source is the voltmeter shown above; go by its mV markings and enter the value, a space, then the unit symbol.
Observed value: 25 mV
